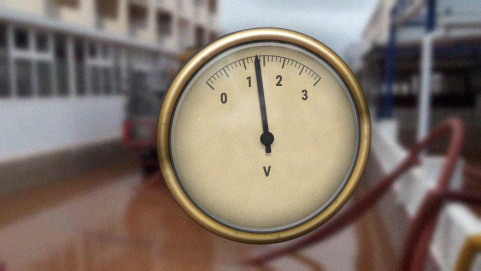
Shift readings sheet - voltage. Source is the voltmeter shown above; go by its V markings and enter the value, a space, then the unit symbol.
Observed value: 1.3 V
